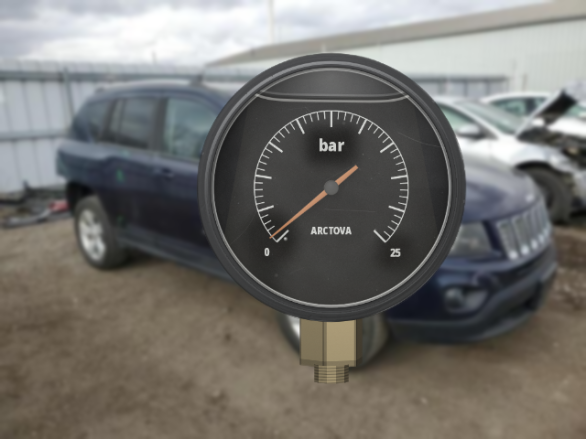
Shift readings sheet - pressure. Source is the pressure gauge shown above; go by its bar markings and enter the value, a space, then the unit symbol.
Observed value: 0.5 bar
